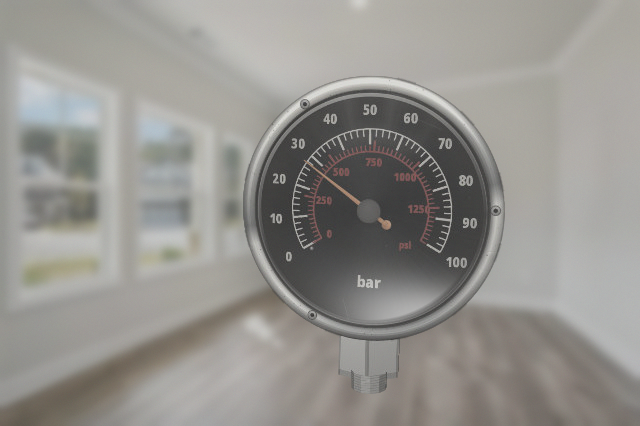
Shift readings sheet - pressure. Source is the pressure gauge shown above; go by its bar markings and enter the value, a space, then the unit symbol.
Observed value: 28 bar
